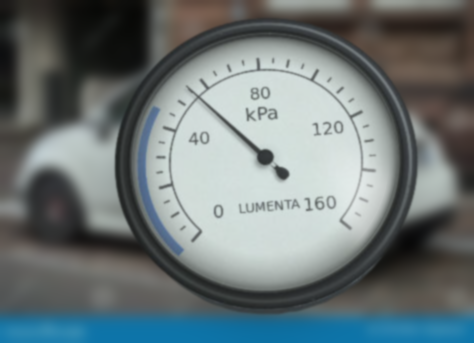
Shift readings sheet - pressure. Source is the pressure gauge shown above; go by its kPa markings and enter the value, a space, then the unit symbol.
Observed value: 55 kPa
